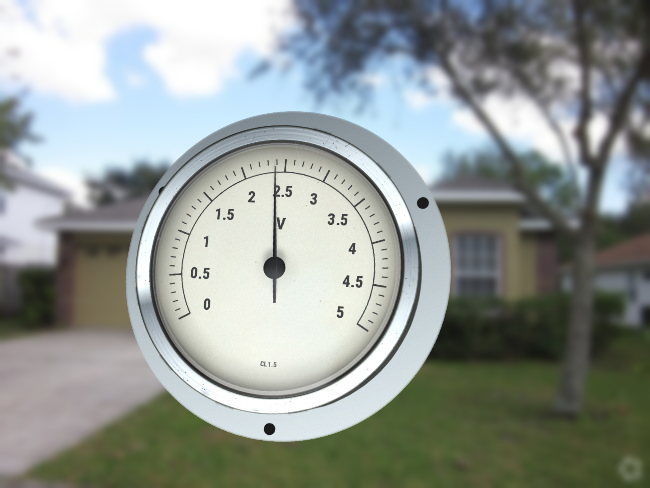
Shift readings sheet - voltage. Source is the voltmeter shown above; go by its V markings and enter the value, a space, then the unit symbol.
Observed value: 2.4 V
